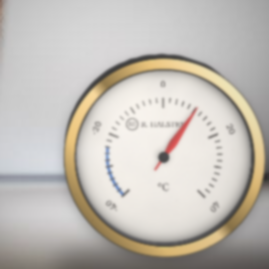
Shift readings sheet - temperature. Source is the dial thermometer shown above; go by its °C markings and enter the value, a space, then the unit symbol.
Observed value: 10 °C
